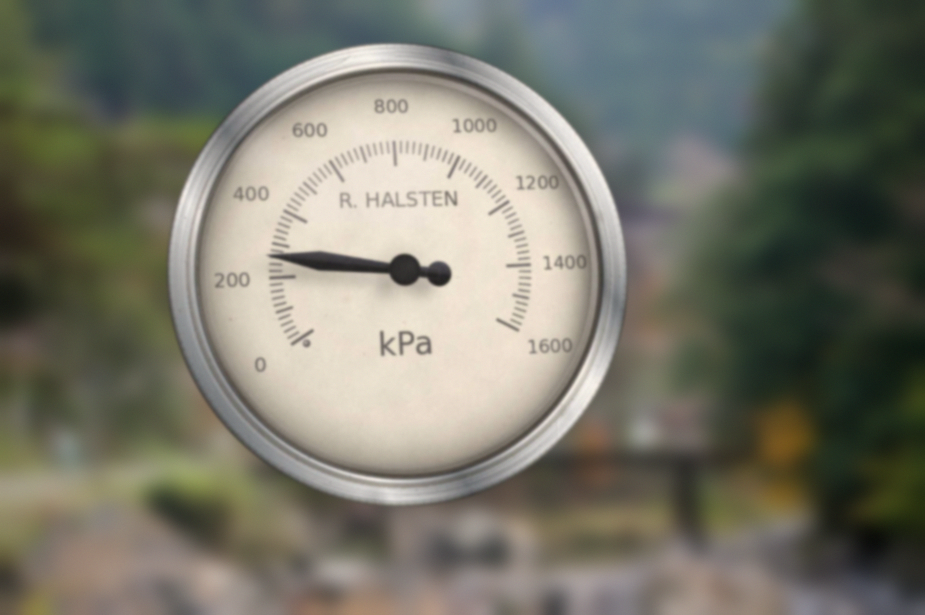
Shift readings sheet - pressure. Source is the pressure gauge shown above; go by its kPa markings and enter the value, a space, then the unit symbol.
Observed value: 260 kPa
